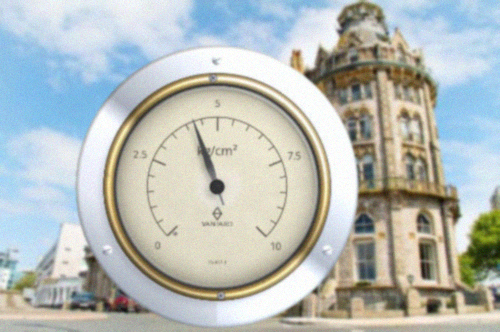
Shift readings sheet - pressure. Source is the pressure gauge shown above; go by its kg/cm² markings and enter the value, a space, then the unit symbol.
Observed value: 4.25 kg/cm²
